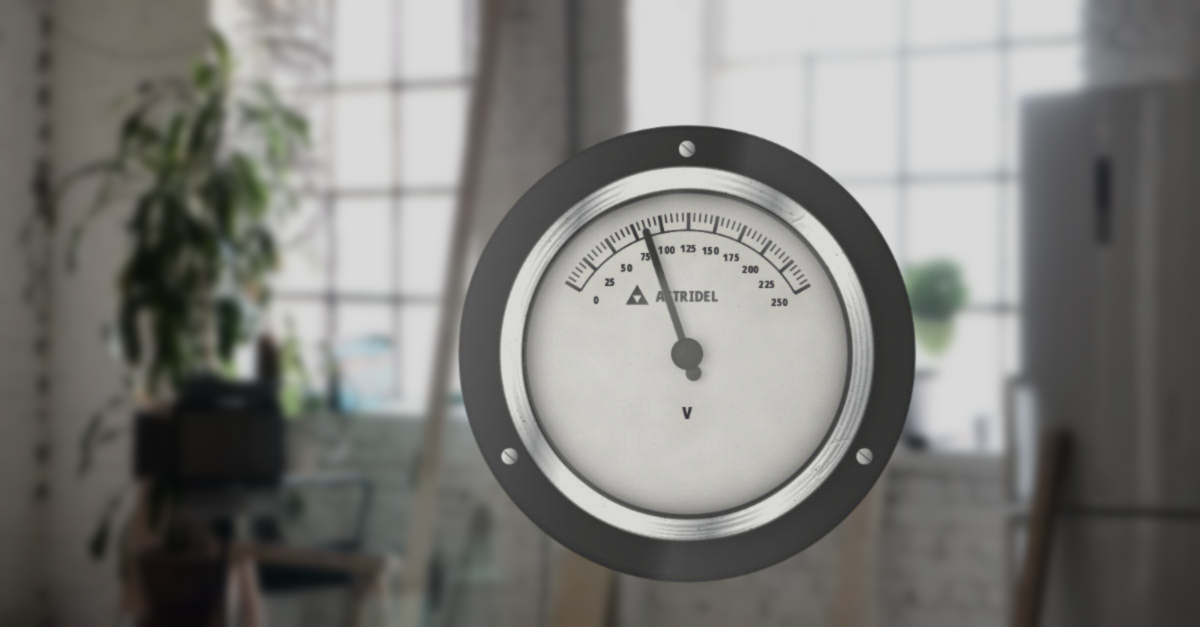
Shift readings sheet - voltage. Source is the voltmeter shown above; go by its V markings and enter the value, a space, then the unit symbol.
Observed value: 85 V
